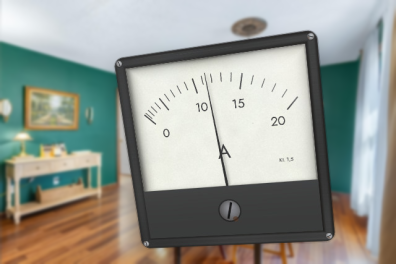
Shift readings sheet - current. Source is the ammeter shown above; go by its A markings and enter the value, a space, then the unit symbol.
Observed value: 11.5 A
